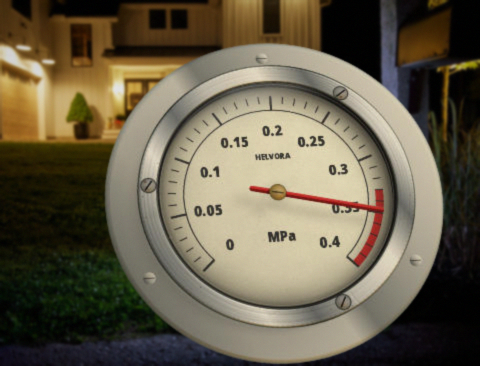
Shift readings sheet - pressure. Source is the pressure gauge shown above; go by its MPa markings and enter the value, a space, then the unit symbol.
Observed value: 0.35 MPa
